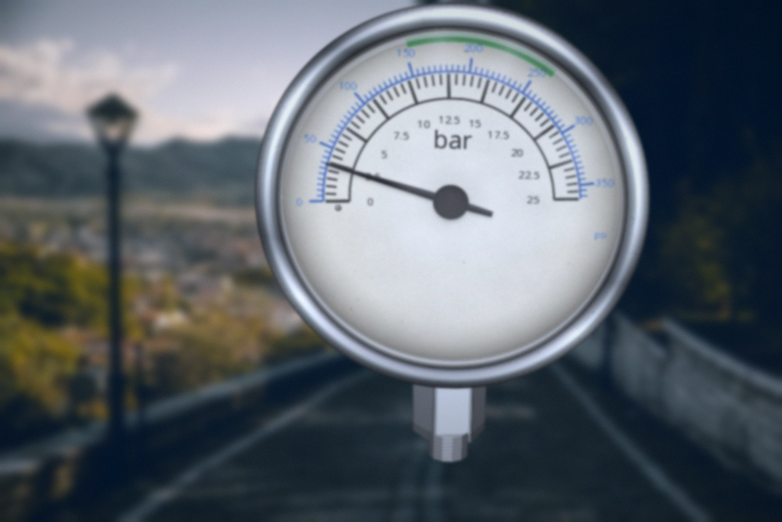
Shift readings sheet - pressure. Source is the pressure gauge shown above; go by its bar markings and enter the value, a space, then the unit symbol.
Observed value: 2.5 bar
